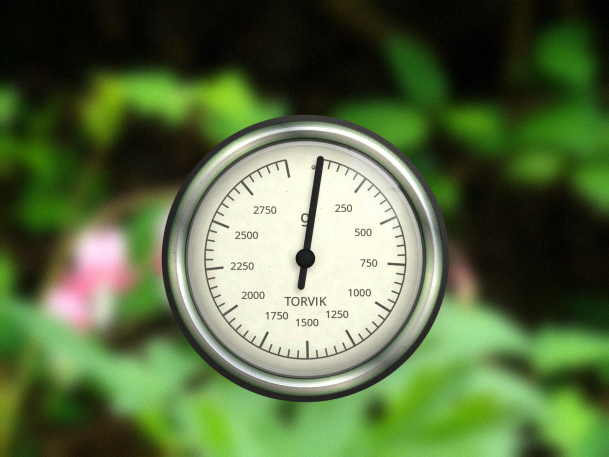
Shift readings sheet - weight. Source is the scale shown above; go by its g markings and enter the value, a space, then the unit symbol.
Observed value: 0 g
